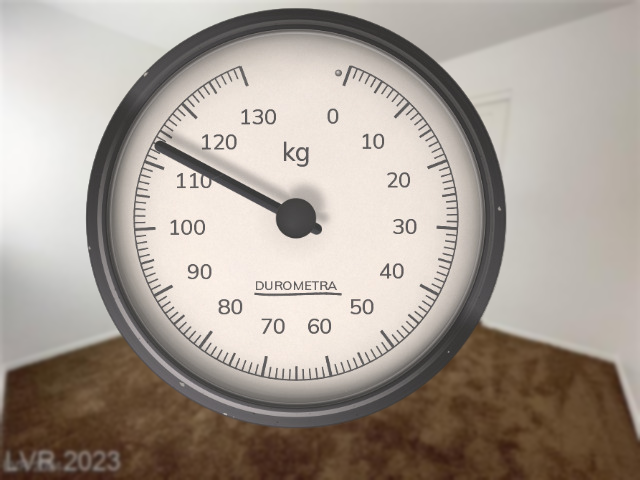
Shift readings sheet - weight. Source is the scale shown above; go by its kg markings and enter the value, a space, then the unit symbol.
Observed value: 113 kg
